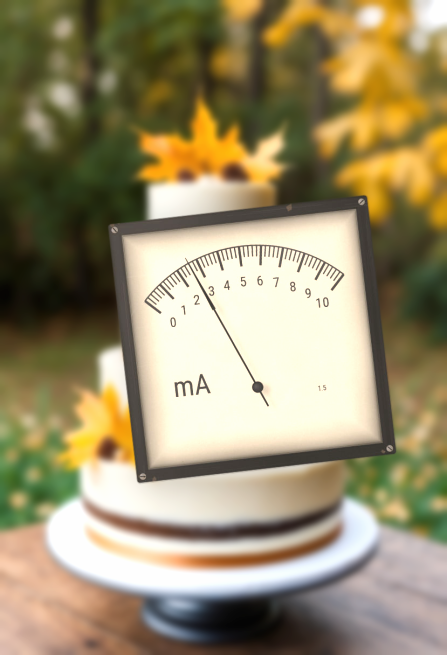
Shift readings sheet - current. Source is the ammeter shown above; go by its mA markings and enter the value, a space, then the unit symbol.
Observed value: 2.6 mA
